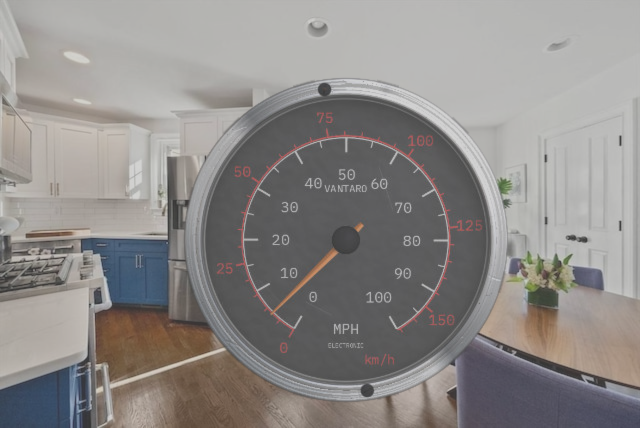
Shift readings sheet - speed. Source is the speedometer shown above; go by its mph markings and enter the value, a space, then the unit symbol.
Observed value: 5 mph
